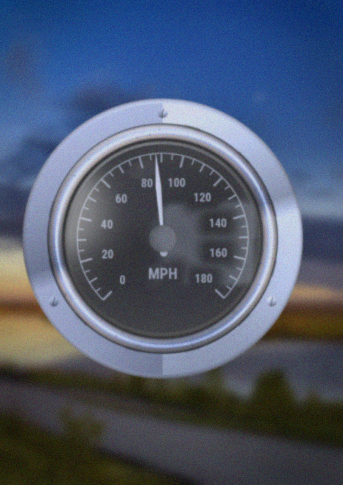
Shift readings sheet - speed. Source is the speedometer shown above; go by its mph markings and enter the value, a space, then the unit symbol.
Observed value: 87.5 mph
